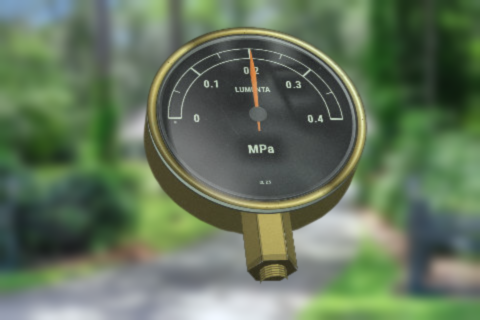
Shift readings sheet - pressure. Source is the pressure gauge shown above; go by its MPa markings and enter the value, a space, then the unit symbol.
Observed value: 0.2 MPa
